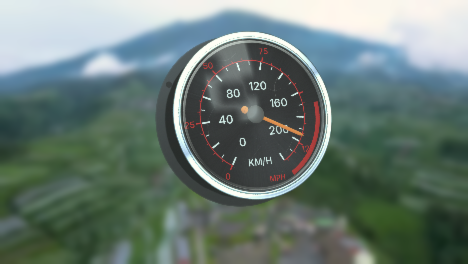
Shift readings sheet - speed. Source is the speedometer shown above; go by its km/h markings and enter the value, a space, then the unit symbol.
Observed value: 195 km/h
